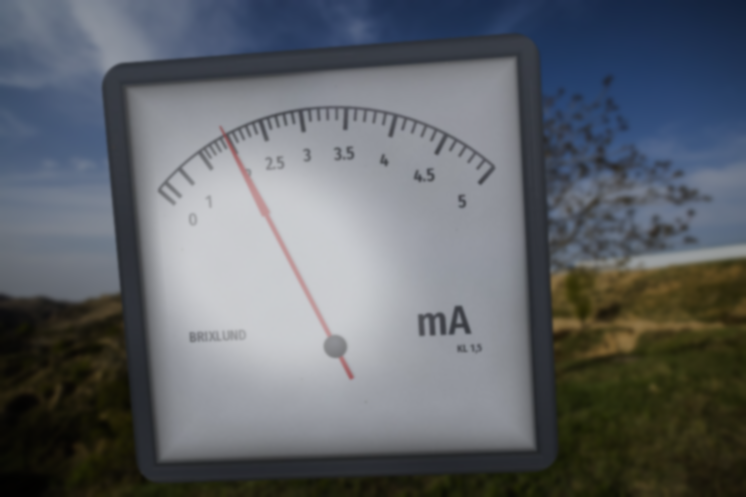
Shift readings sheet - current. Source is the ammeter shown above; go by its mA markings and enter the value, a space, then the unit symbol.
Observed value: 2 mA
